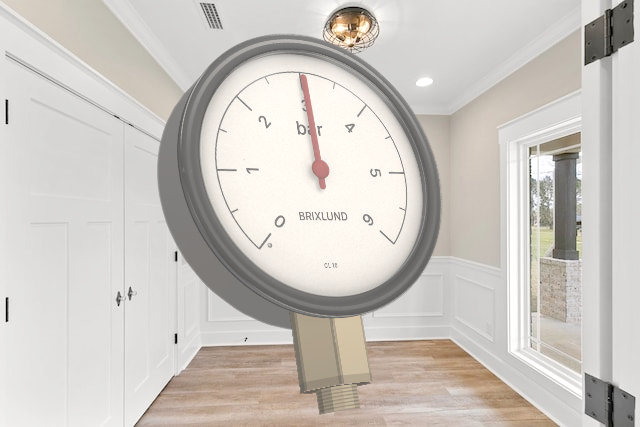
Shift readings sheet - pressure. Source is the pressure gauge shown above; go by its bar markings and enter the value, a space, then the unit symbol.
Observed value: 3 bar
